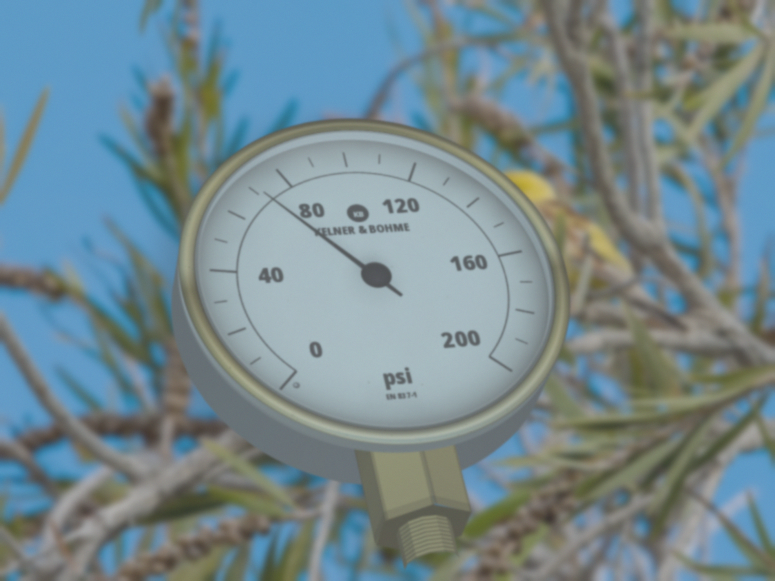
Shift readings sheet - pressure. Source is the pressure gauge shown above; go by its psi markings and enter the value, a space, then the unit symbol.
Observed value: 70 psi
